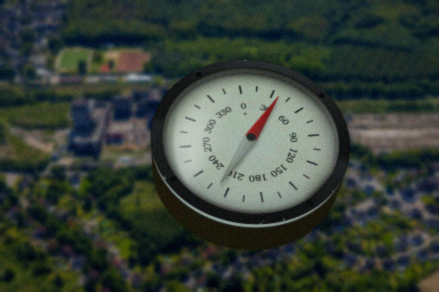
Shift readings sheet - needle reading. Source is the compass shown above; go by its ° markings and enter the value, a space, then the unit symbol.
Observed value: 37.5 °
